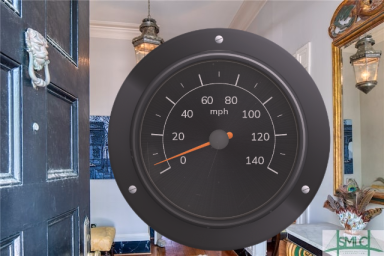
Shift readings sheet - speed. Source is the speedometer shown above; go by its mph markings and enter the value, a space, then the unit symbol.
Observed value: 5 mph
